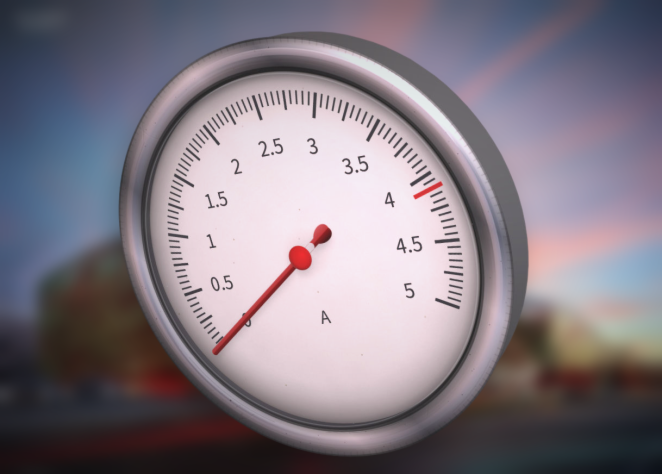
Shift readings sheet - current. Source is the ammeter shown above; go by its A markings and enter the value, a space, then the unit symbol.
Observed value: 0 A
